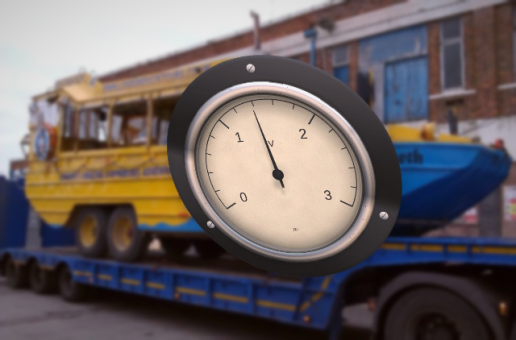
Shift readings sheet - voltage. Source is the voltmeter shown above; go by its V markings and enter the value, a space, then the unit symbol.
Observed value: 1.4 V
